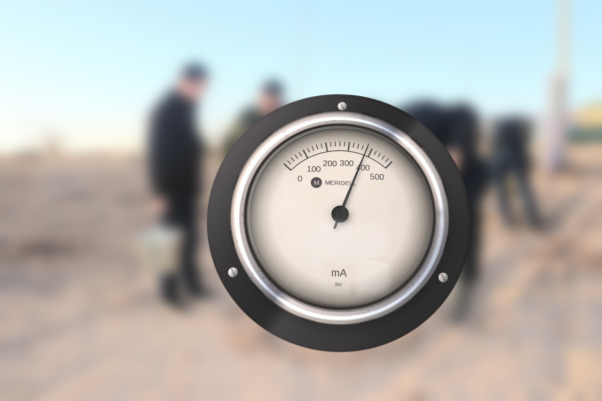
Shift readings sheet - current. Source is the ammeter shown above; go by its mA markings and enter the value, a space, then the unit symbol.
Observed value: 380 mA
